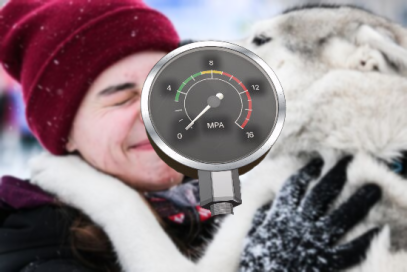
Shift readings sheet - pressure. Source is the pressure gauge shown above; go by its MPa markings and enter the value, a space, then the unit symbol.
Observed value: 0 MPa
